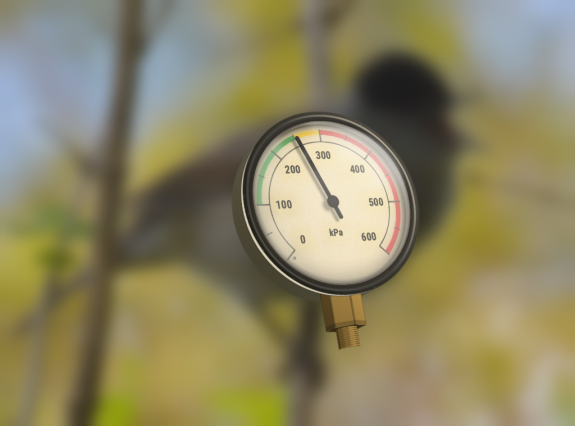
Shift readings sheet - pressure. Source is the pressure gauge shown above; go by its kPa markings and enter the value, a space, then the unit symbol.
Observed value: 250 kPa
